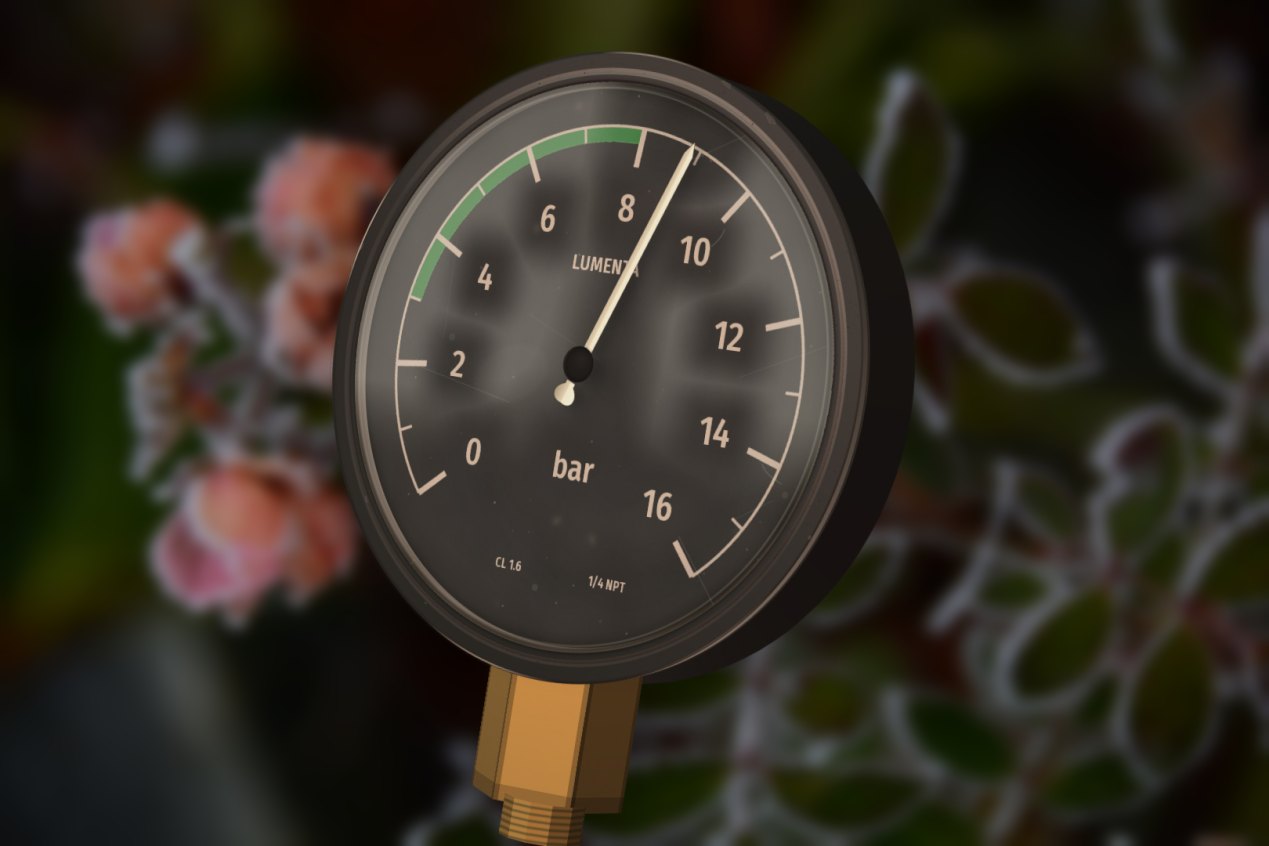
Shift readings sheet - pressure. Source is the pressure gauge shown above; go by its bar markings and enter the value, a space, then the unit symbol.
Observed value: 9 bar
